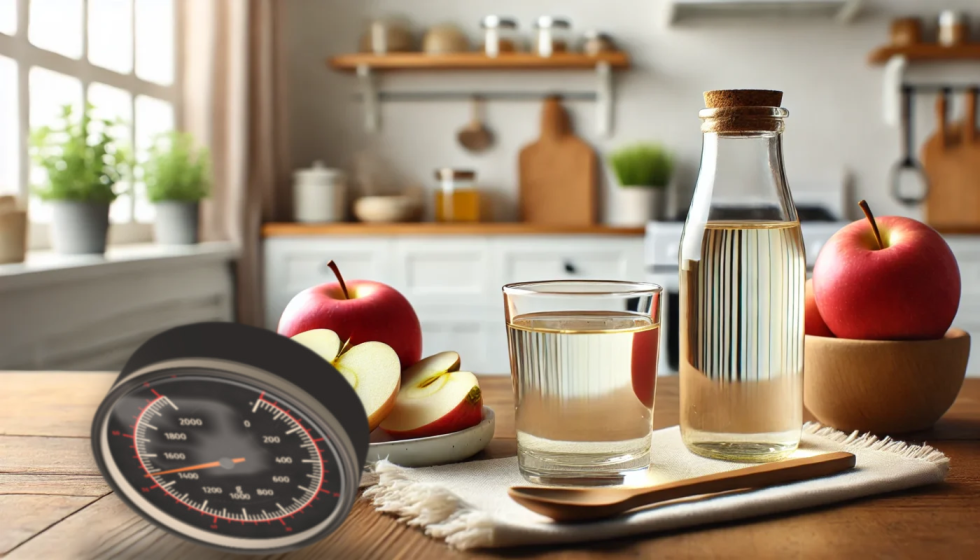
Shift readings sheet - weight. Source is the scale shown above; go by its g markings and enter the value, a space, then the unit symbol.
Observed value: 1500 g
